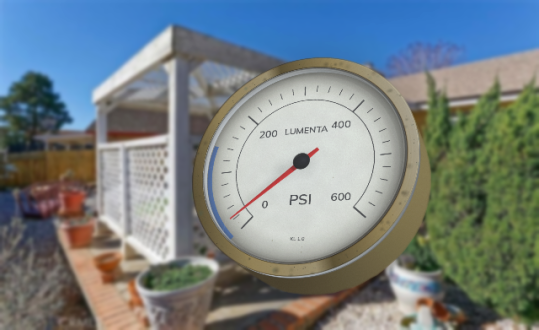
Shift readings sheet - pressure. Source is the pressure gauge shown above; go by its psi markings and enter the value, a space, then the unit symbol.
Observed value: 20 psi
